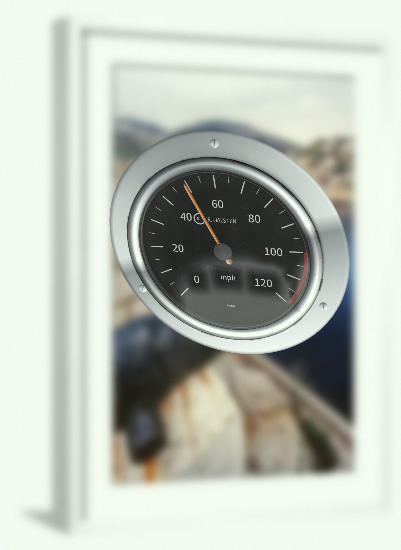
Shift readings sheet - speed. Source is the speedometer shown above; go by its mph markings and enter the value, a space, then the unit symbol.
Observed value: 50 mph
